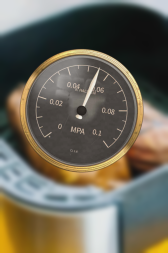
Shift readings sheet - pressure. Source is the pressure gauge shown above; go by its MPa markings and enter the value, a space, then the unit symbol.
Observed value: 0.055 MPa
